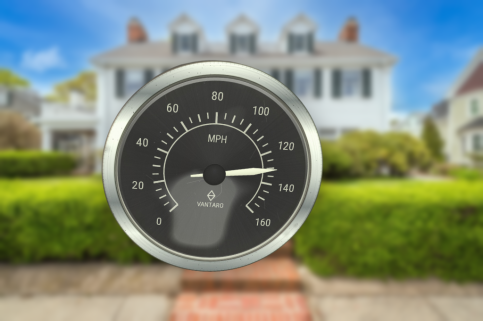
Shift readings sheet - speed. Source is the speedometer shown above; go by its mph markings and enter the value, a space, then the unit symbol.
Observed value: 130 mph
